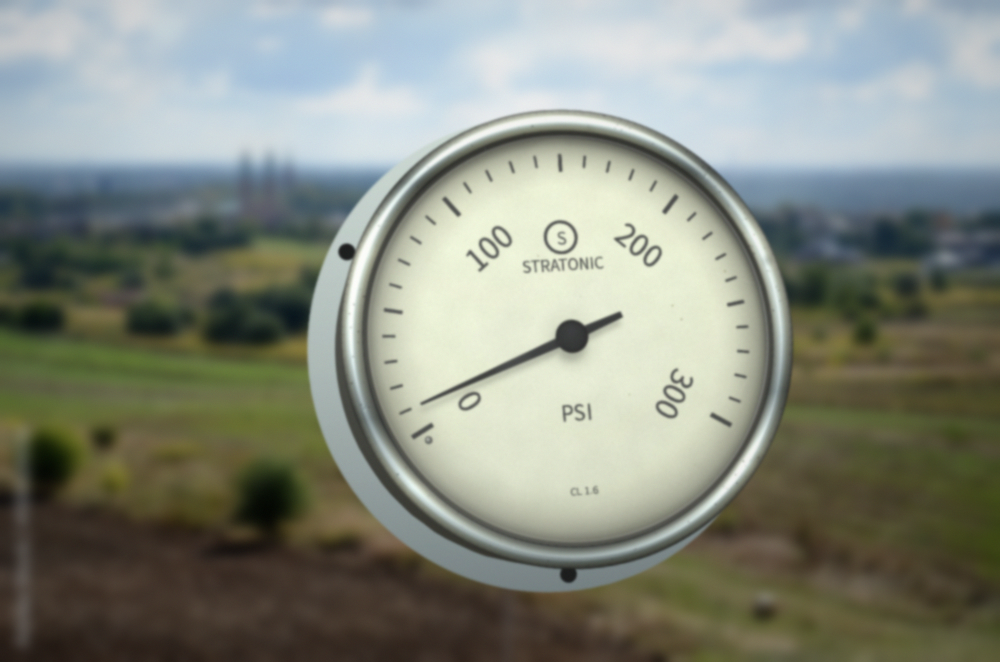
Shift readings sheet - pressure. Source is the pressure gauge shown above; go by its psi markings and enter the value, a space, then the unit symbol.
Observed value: 10 psi
